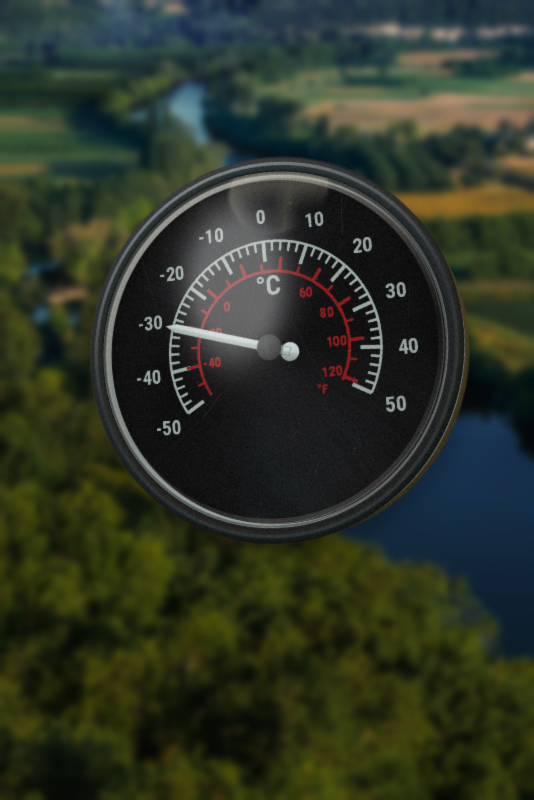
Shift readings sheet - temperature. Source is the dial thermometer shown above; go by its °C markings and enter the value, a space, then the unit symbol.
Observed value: -30 °C
